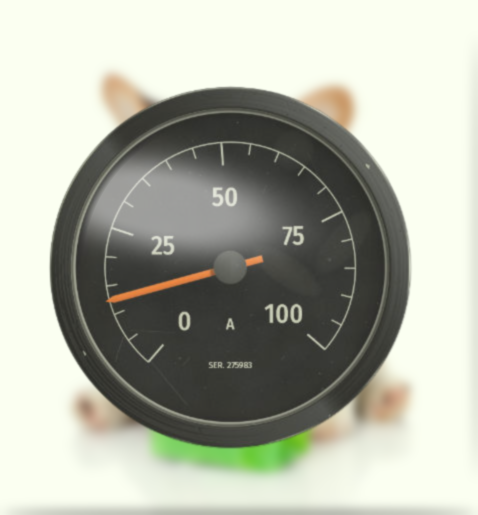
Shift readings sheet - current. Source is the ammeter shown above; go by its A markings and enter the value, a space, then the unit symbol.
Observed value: 12.5 A
